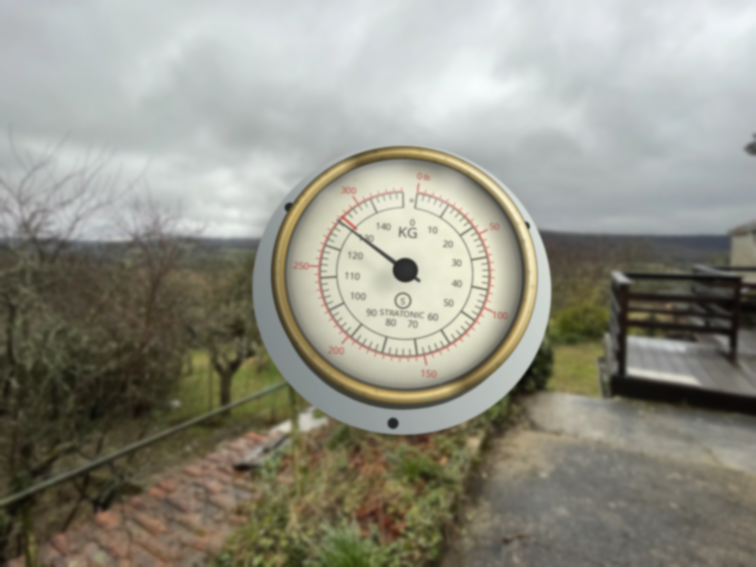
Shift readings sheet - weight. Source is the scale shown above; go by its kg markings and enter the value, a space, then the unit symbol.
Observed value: 128 kg
